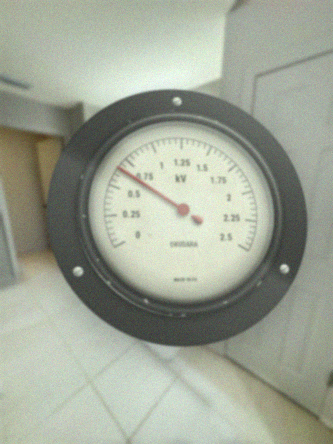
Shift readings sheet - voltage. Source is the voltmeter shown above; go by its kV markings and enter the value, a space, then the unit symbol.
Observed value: 0.65 kV
